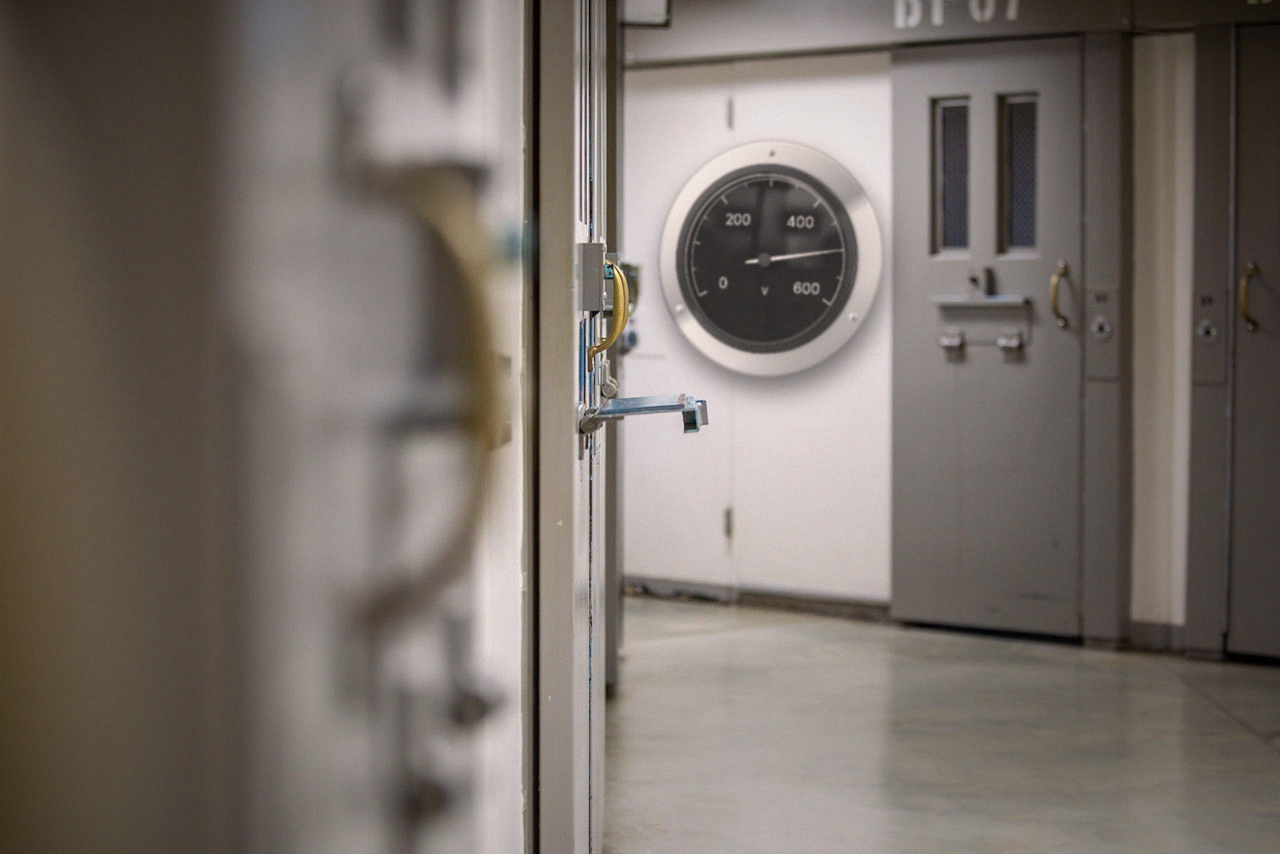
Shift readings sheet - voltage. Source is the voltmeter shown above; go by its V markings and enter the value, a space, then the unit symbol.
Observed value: 500 V
